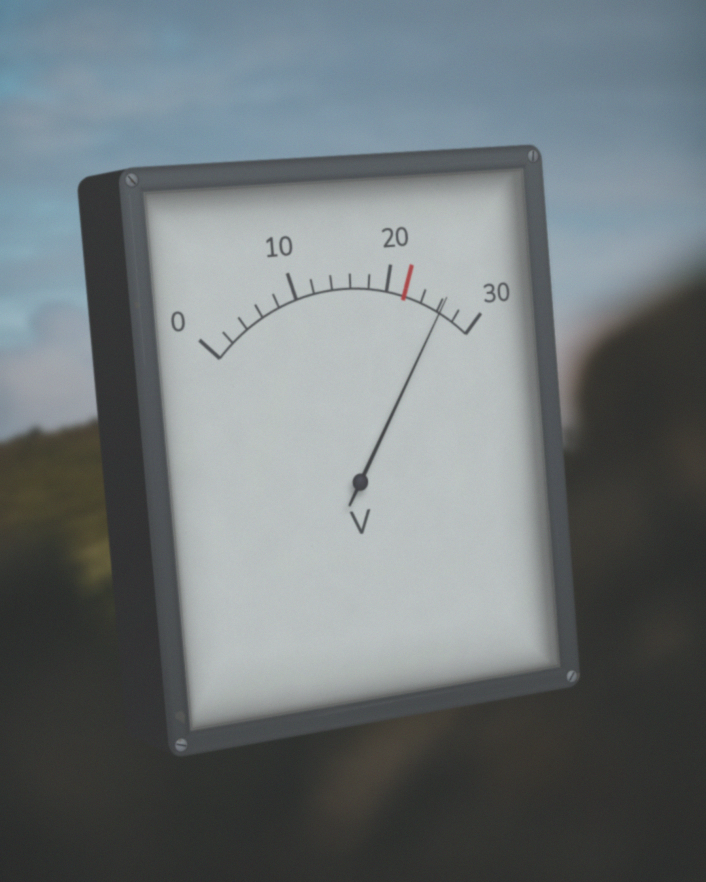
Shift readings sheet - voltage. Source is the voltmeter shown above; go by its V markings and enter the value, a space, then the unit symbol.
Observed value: 26 V
